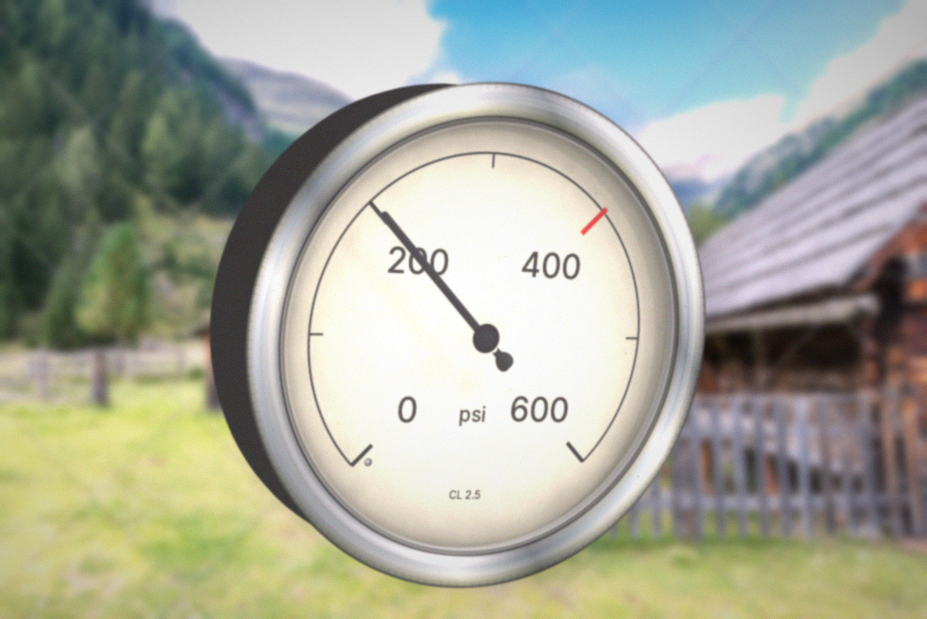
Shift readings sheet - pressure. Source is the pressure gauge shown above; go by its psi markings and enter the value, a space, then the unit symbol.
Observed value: 200 psi
